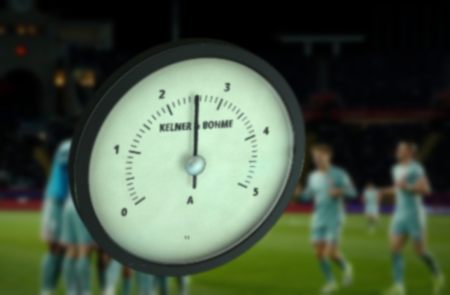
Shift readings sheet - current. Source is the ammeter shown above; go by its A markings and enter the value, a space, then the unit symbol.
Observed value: 2.5 A
